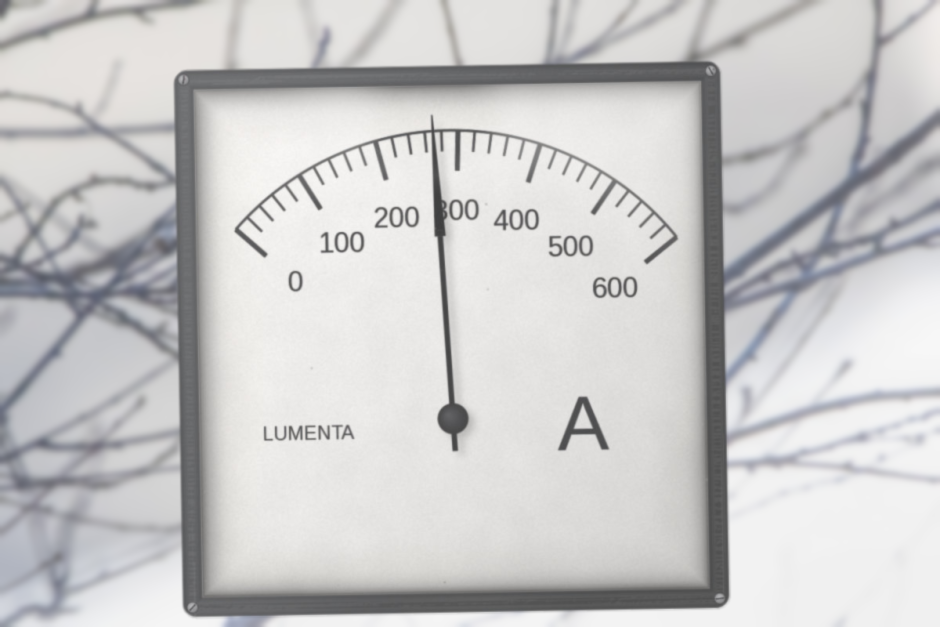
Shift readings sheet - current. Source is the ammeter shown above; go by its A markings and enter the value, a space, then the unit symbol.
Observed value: 270 A
